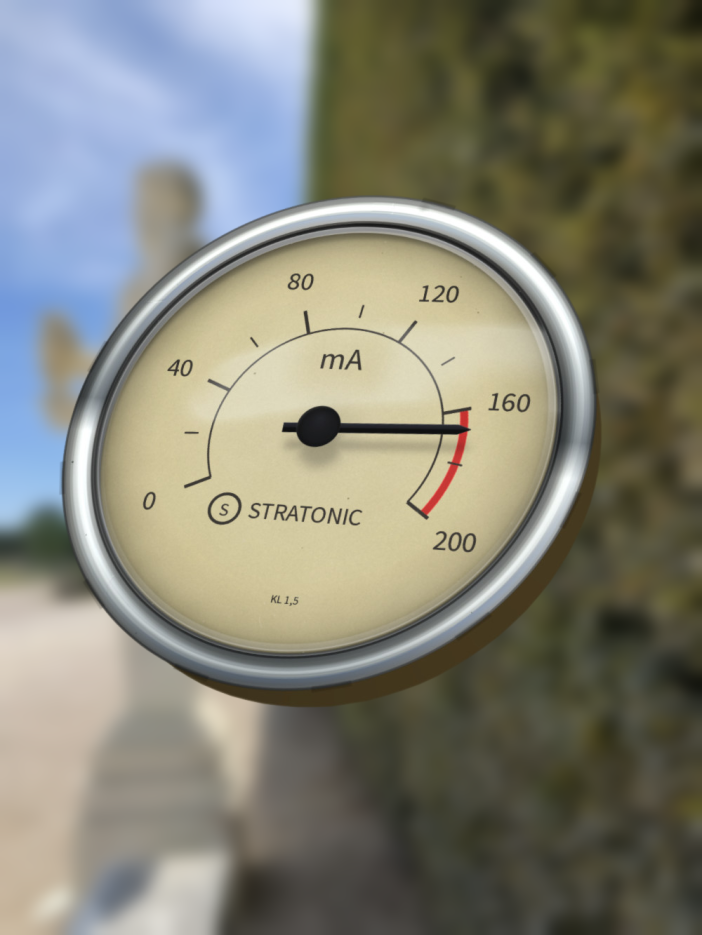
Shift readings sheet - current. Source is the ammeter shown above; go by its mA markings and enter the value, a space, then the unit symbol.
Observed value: 170 mA
